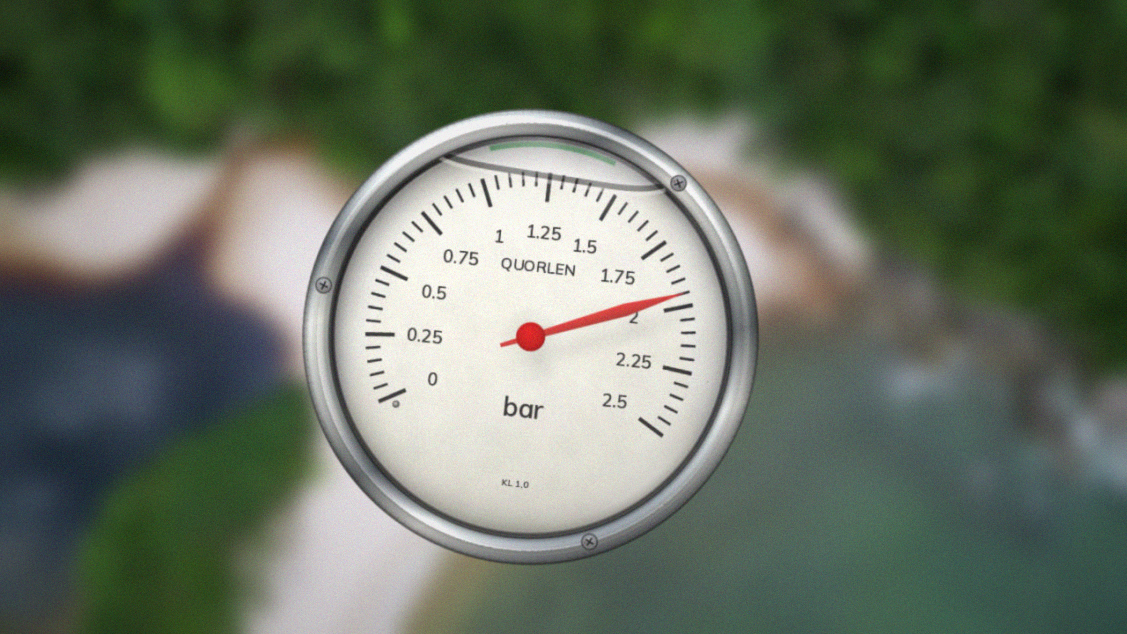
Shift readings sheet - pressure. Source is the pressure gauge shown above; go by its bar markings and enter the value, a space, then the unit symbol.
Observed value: 1.95 bar
